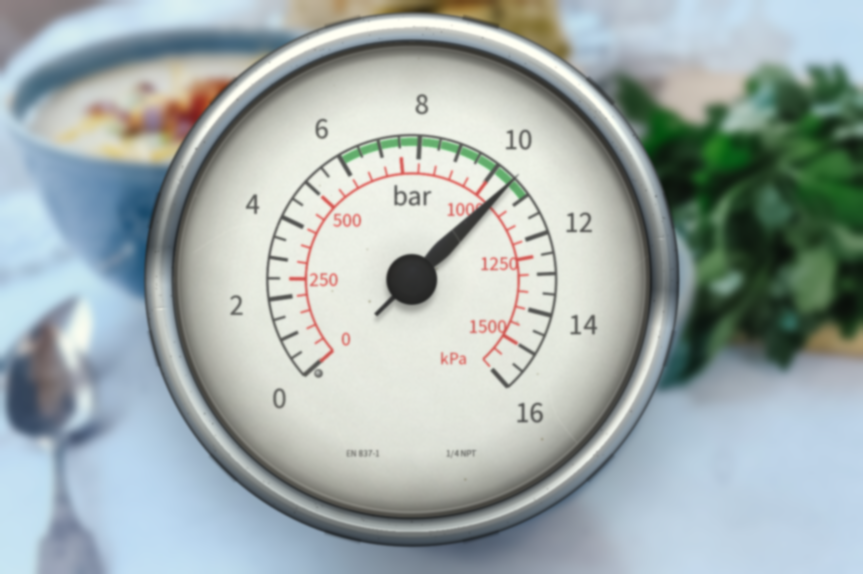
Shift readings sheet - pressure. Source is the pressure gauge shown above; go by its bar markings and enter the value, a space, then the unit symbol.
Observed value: 10.5 bar
